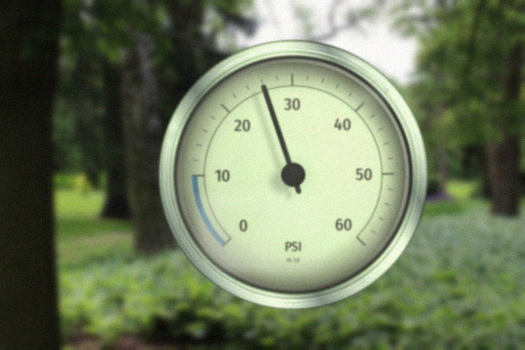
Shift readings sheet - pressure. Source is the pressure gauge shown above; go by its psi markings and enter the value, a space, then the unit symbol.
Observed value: 26 psi
